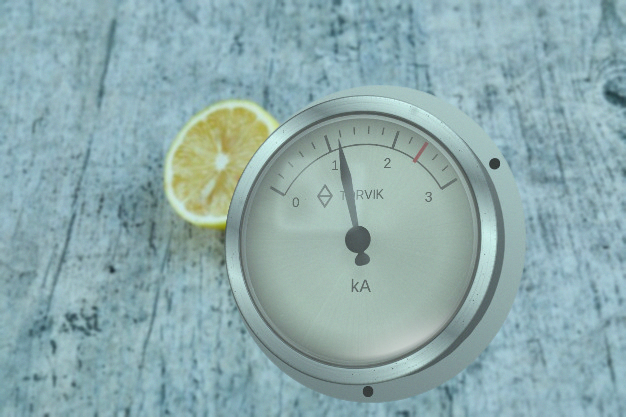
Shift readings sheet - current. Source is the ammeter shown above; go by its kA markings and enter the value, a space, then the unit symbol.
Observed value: 1.2 kA
